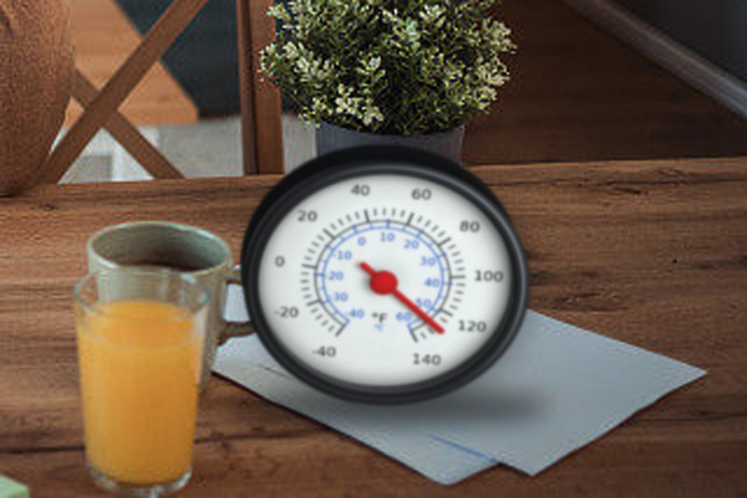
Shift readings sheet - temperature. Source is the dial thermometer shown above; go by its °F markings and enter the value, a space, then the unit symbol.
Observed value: 128 °F
